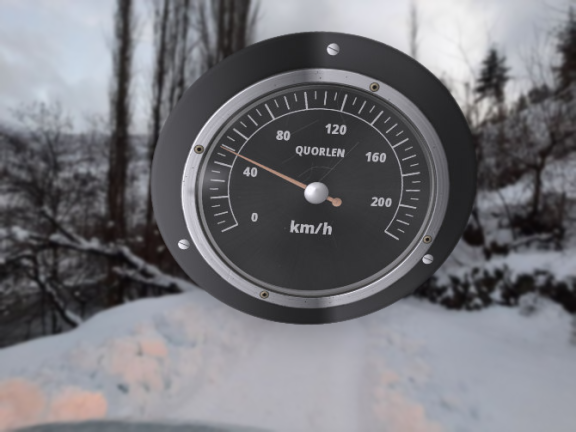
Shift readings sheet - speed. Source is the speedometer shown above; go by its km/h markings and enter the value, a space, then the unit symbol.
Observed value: 50 km/h
